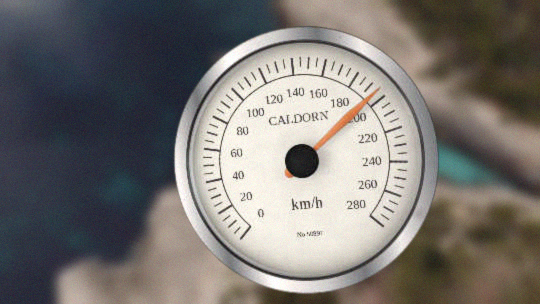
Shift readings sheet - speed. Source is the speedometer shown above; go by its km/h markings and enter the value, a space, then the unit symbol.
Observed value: 195 km/h
